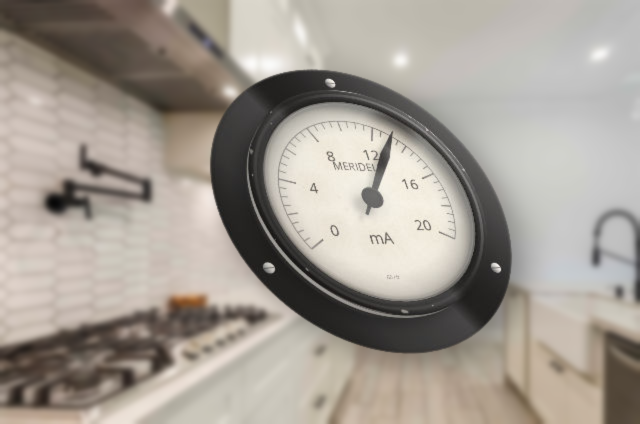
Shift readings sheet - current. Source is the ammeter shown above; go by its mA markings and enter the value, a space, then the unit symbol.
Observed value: 13 mA
